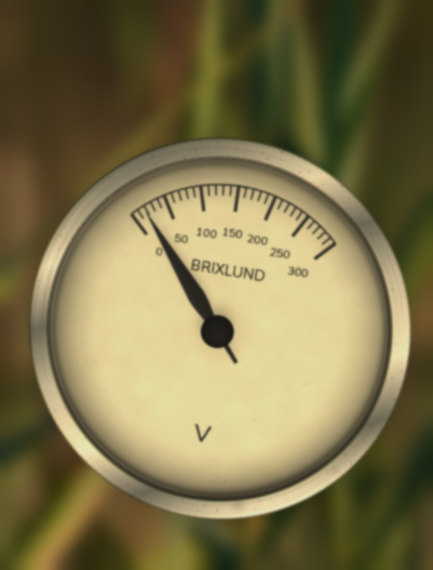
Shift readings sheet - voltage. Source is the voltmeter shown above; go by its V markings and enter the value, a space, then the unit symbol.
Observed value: 20 V
